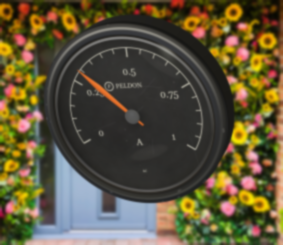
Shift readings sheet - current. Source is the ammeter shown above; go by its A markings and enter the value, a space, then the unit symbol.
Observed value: 0.3 A
